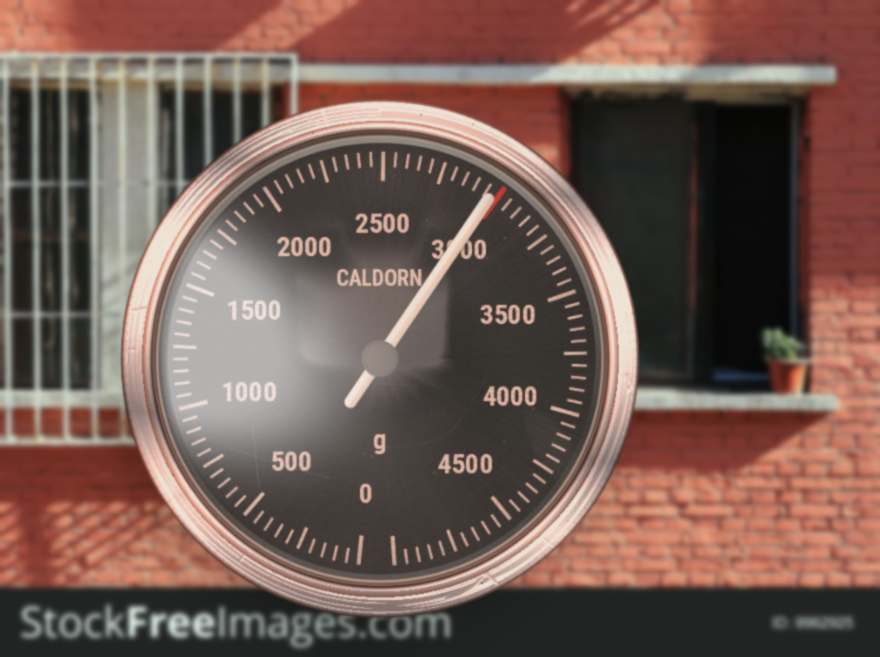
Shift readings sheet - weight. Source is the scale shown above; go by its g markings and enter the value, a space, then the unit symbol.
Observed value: 2975 g
